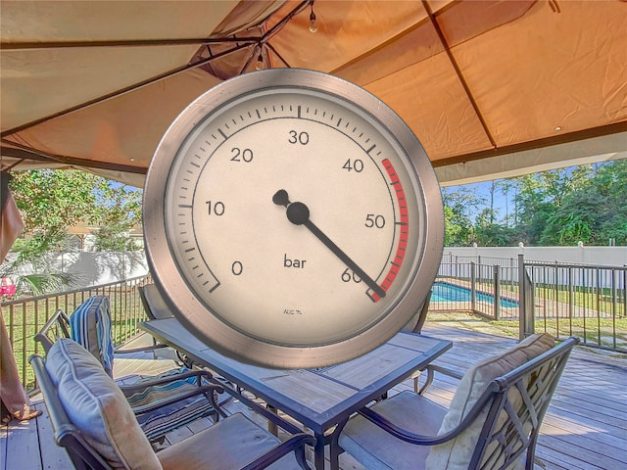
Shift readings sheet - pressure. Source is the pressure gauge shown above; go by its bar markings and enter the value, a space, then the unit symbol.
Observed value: 59 bar
